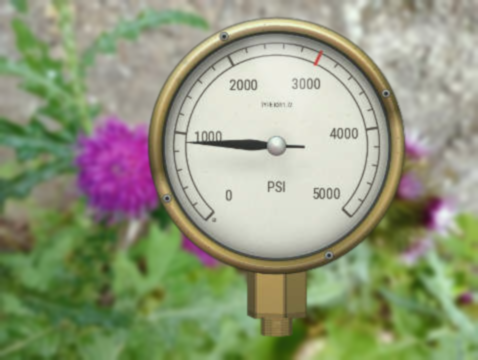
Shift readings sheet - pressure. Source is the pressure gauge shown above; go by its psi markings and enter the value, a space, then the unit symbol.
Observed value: 900 psi
